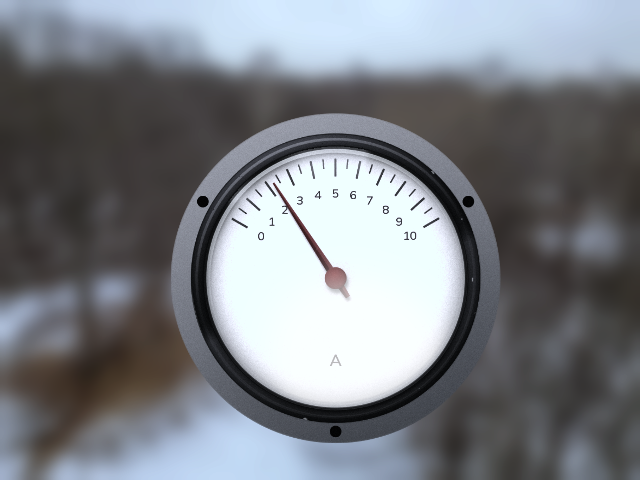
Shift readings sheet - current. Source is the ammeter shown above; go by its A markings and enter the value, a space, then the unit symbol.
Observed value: 2.25 A
